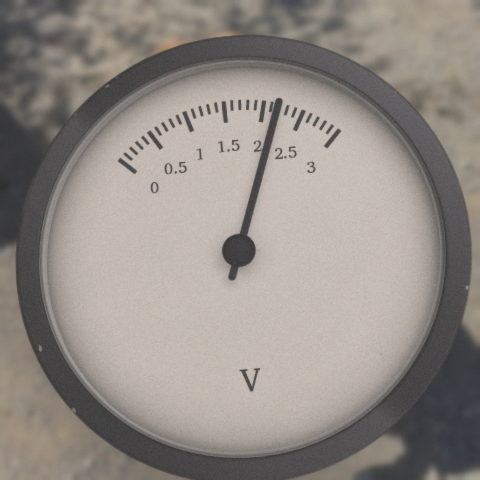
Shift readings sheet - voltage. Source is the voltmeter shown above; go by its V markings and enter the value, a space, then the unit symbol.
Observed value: 2.2 V
